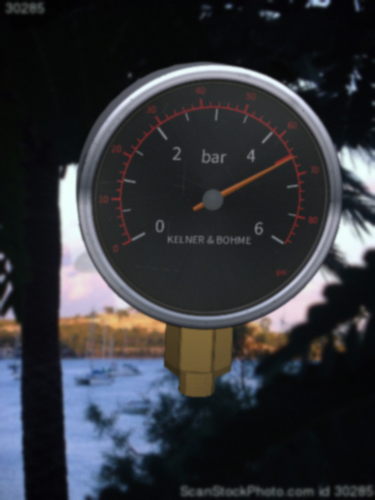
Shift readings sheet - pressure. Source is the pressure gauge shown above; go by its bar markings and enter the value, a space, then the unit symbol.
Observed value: 4.5 bar
